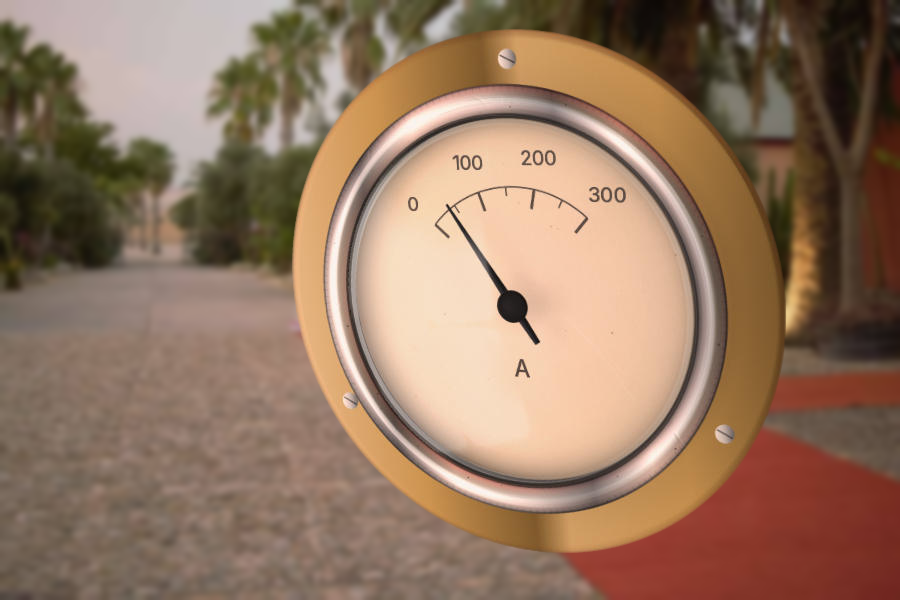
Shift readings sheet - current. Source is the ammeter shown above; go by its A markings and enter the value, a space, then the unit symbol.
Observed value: 50 A
